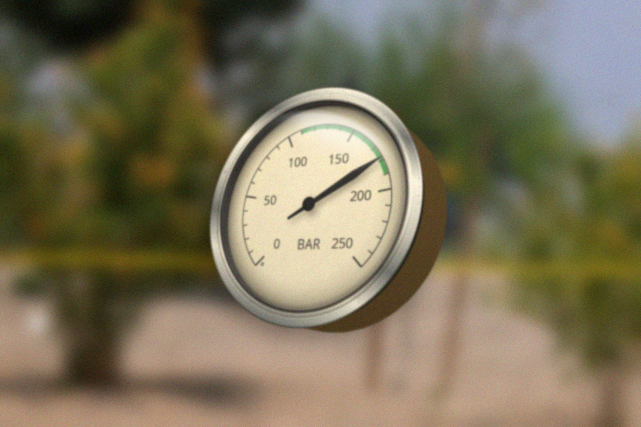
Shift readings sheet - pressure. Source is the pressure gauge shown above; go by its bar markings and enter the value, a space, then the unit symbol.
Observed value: 180 bar
